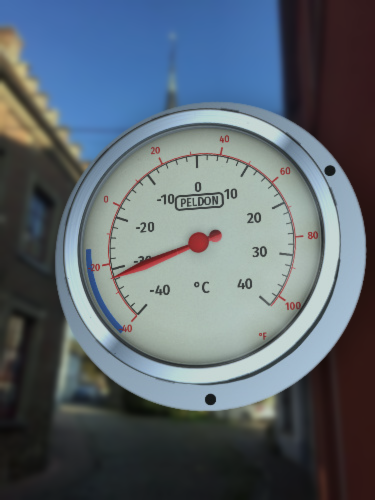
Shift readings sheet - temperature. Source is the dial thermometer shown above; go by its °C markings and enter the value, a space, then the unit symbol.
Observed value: -32 °C
